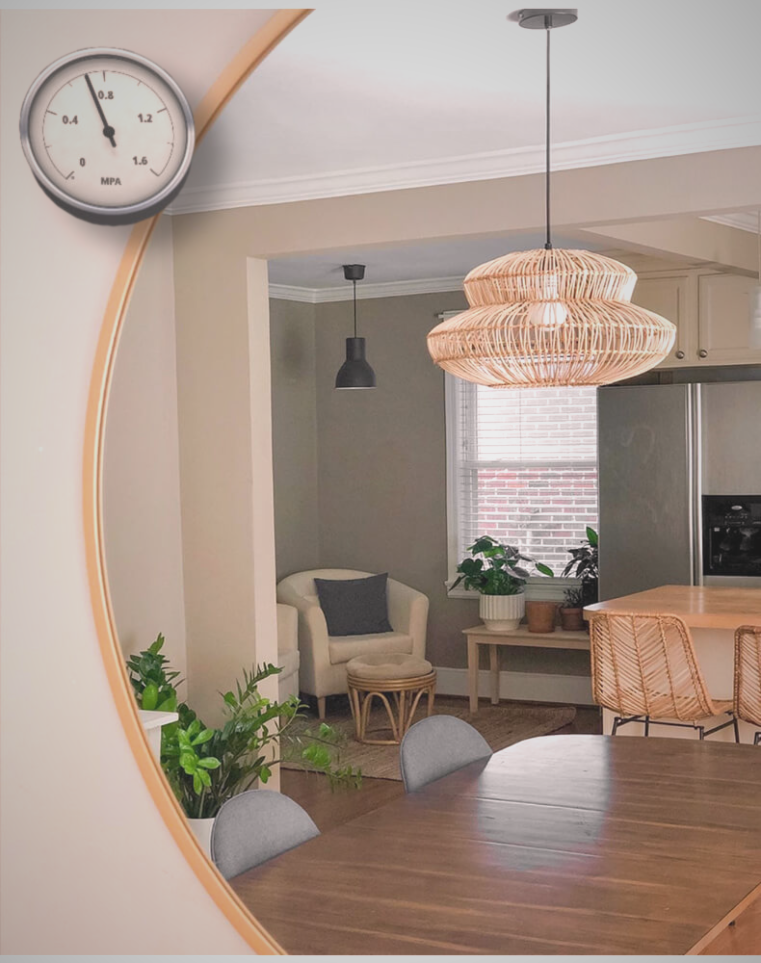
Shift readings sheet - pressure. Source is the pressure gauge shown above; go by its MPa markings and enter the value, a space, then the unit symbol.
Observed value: 0.7 MPa
